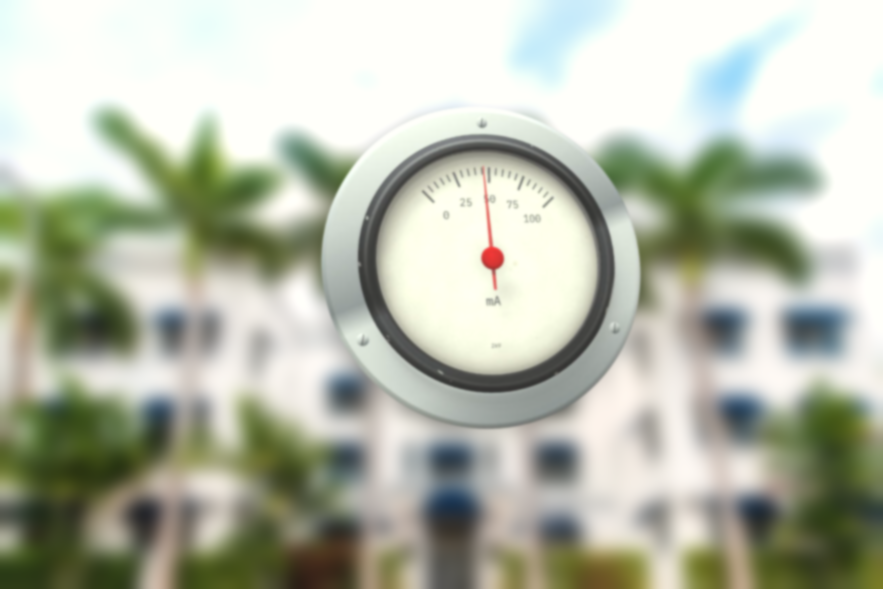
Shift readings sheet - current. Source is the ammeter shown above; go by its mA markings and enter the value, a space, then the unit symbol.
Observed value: 45 mA
